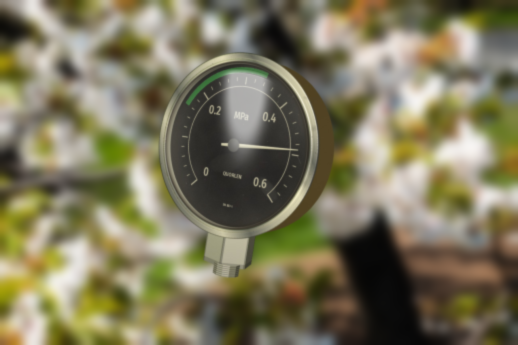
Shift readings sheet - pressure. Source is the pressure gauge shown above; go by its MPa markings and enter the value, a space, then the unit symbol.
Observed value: 0.49 MPa
